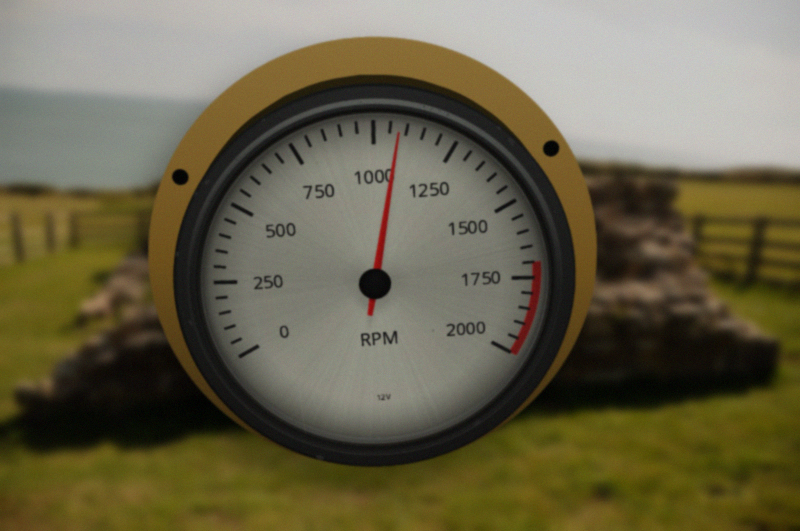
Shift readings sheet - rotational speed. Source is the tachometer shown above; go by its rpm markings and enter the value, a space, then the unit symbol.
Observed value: 1075 rpm
